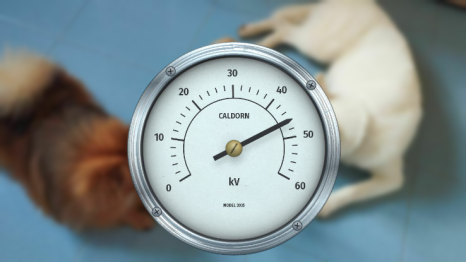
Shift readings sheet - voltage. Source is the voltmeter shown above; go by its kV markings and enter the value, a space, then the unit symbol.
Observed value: 46 kV
